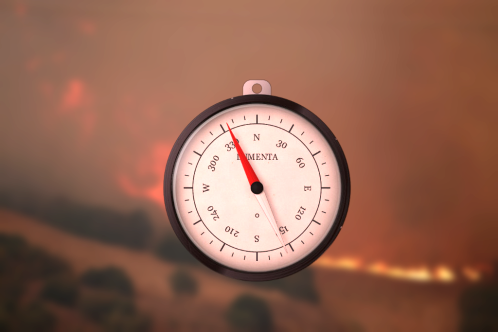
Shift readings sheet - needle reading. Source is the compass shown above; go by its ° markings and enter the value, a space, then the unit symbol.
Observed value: 335 °
